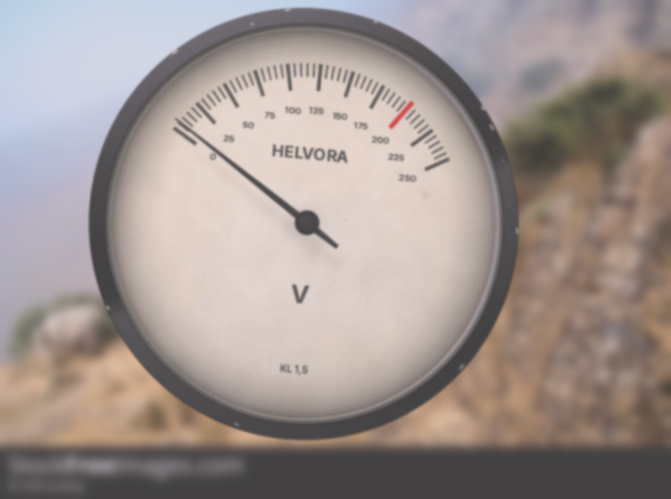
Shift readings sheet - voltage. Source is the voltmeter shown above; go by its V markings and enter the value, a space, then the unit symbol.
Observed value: 5 V
